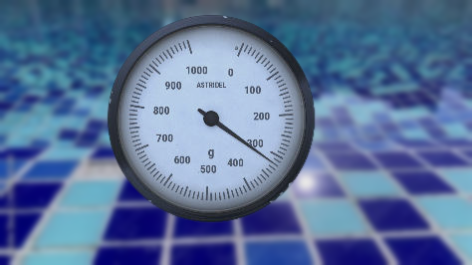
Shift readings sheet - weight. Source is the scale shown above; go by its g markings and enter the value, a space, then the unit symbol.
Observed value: 320 g
